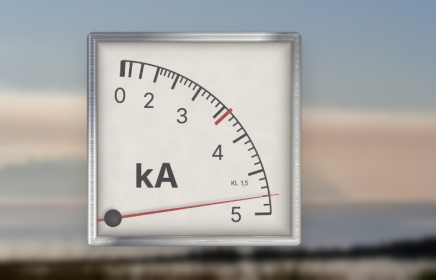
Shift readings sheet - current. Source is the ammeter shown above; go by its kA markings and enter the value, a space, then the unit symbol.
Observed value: 4.8 kA
